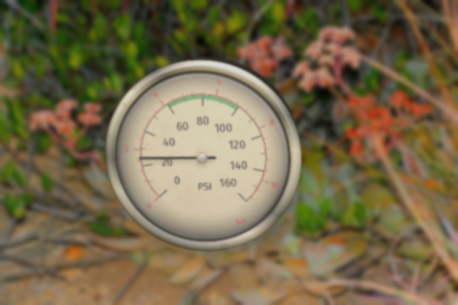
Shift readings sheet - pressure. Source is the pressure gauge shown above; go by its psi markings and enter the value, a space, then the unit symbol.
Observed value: 25 psi
